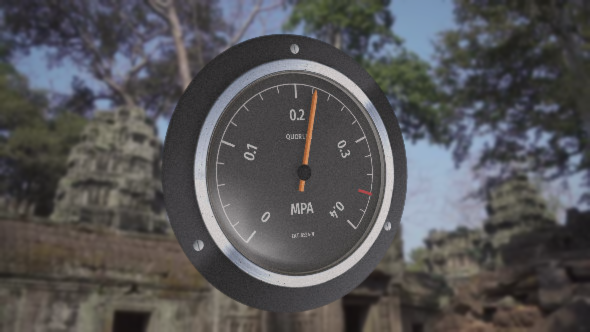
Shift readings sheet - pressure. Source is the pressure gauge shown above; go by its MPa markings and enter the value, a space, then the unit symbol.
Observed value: 0.22 MPa
